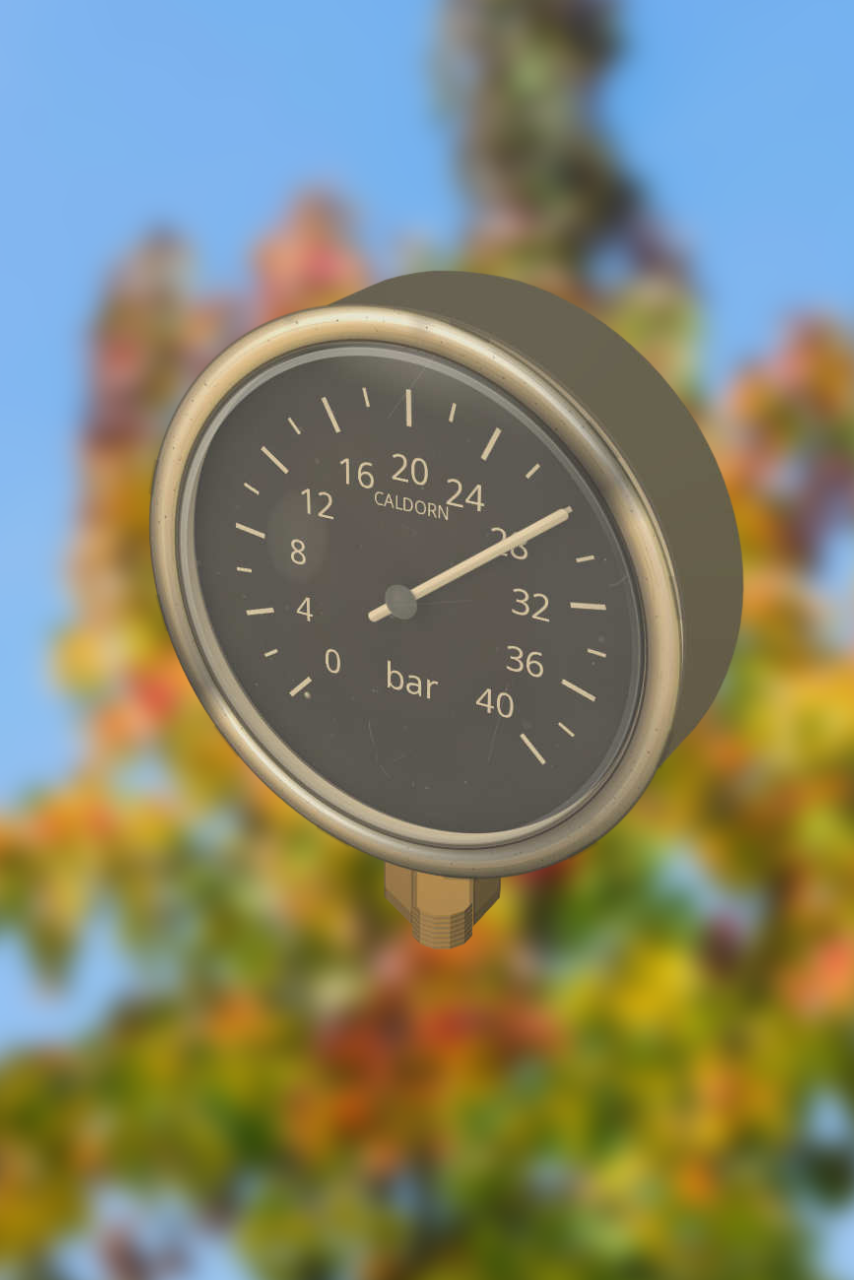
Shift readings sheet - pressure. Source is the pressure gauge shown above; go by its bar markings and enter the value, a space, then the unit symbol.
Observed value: 28 bar
